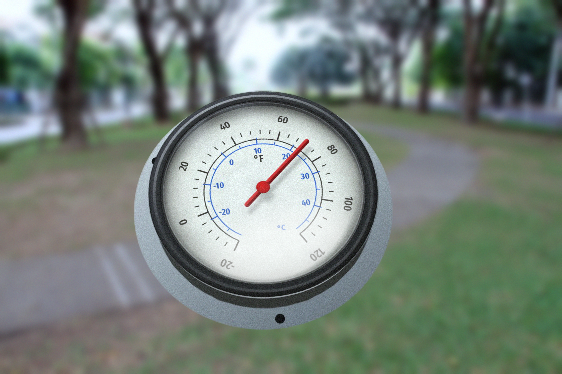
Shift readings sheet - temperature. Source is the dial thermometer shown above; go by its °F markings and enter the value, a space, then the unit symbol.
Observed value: 72 °F
